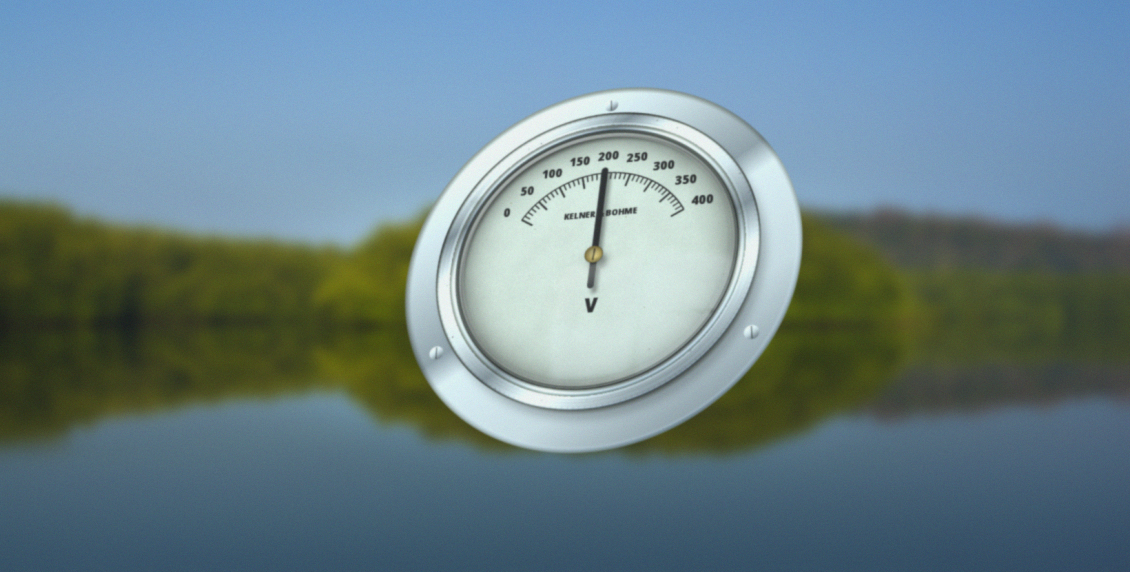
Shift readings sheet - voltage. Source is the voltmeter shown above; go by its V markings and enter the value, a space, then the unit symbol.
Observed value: 200 V
